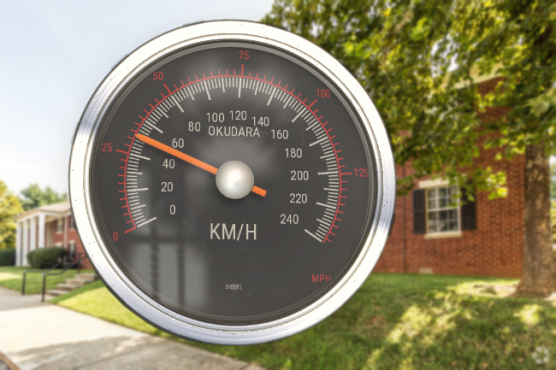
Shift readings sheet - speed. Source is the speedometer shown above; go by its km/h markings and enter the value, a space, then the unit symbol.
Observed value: 50 km/h
